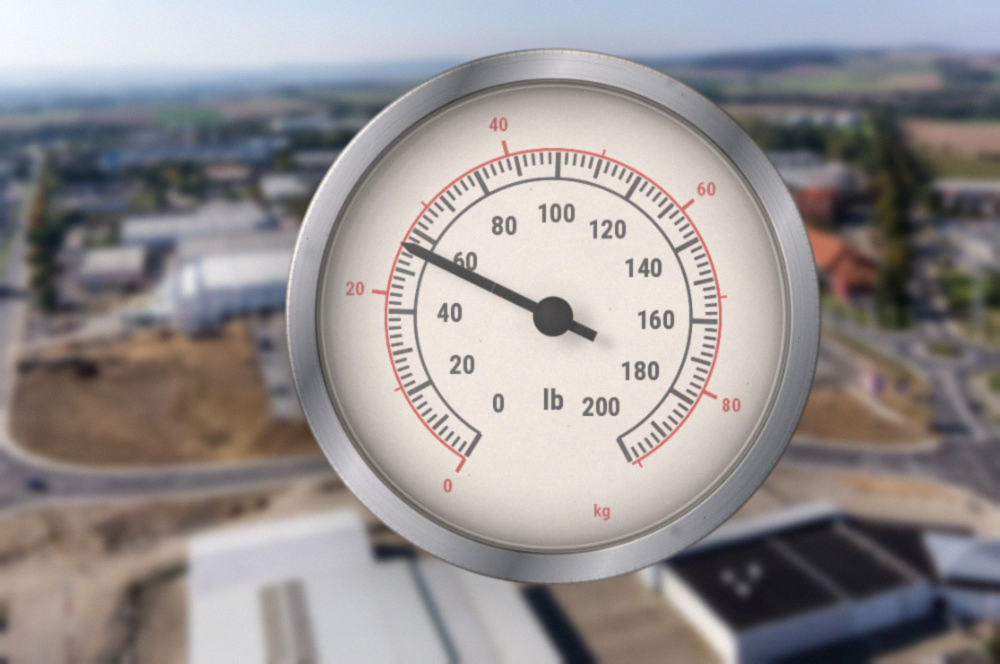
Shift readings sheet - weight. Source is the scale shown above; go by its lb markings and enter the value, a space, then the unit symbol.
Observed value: 56 lb
